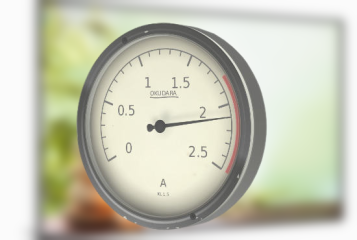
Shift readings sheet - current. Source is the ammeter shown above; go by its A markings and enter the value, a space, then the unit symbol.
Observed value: 2.1 A
